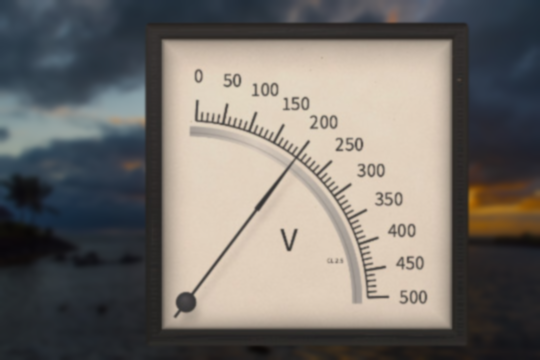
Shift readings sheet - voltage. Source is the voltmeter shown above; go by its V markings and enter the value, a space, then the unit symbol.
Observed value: 200 V
